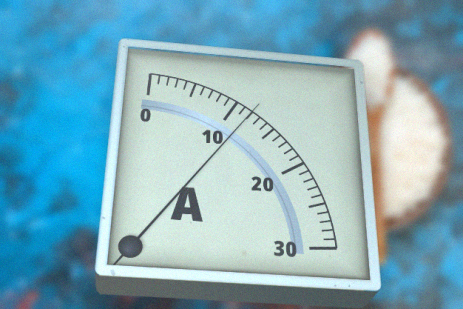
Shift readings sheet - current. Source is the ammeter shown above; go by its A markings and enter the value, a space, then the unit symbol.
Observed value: 12 A
